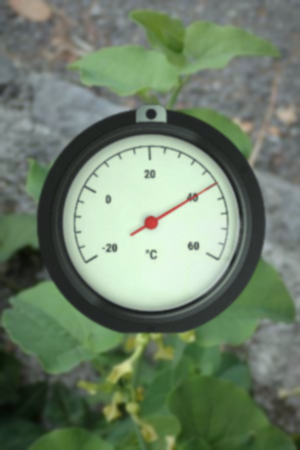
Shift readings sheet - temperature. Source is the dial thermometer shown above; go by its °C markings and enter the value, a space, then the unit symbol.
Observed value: 40 °C
